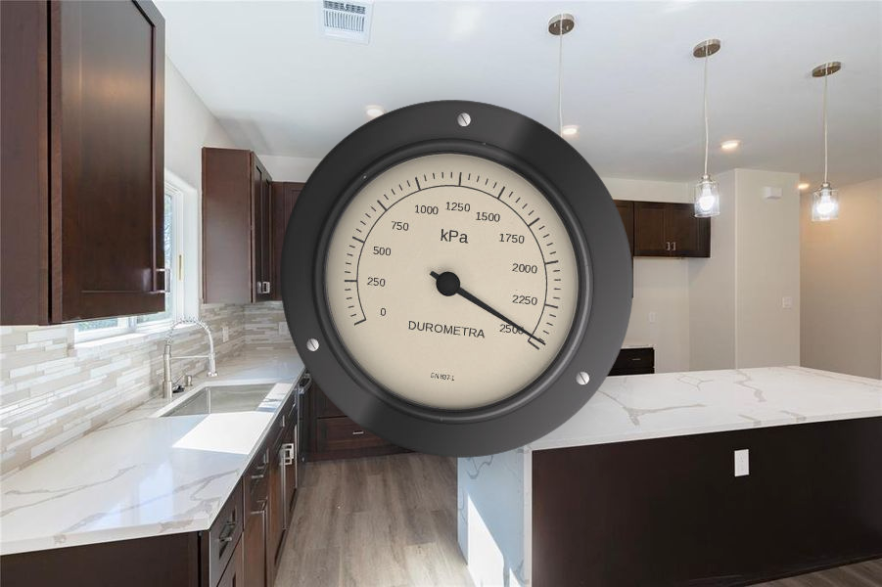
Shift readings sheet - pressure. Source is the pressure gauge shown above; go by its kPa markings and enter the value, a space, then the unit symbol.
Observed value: 2450 kPa
